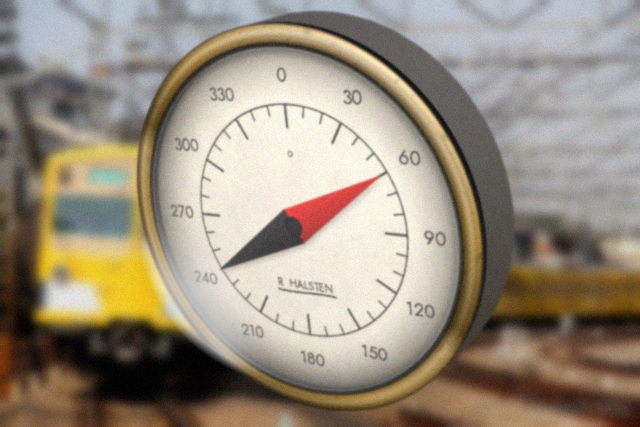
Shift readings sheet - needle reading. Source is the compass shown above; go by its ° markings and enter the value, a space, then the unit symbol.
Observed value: 60 °
